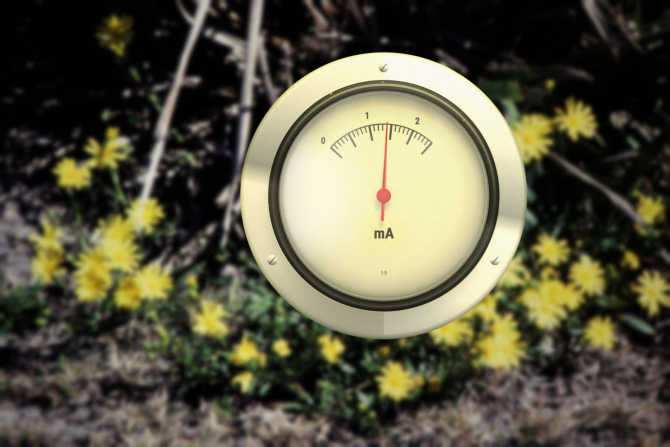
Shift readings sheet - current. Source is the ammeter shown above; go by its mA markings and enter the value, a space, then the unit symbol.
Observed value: 1.4 mA
